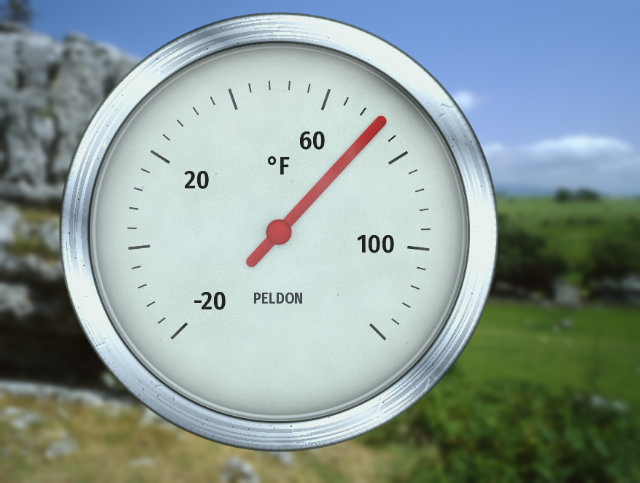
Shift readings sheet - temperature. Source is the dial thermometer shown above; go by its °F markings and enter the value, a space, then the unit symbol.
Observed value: 72 °F
